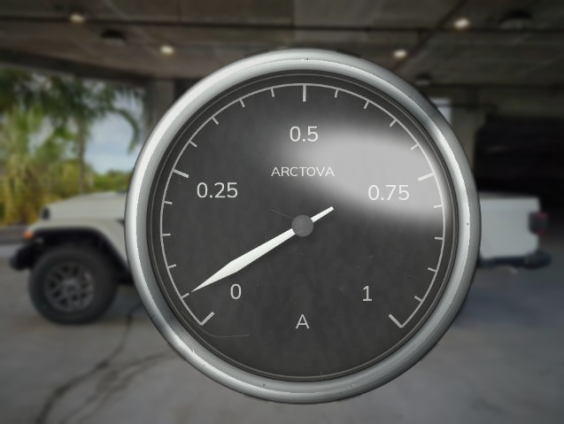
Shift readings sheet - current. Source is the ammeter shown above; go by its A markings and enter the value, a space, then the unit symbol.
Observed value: 0.05 A
